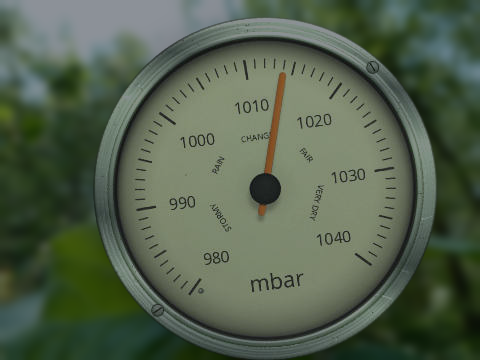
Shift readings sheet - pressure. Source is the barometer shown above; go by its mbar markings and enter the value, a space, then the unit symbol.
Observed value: 1014 mbar
